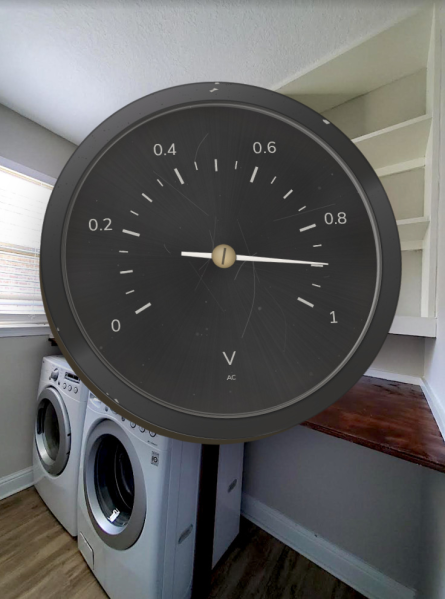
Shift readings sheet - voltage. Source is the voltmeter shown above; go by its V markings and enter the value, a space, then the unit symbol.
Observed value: 0.9 V
